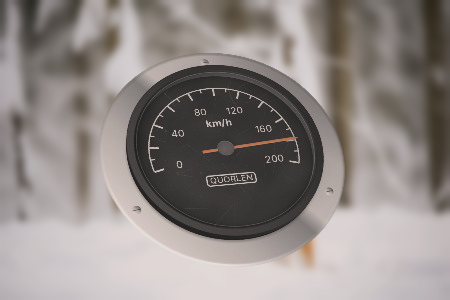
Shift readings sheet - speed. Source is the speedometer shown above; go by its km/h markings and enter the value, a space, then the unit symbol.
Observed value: 180 km/h
